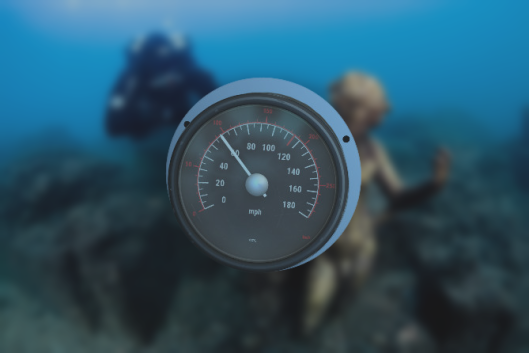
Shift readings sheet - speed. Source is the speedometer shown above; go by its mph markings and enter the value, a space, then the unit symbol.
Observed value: 60 mph
